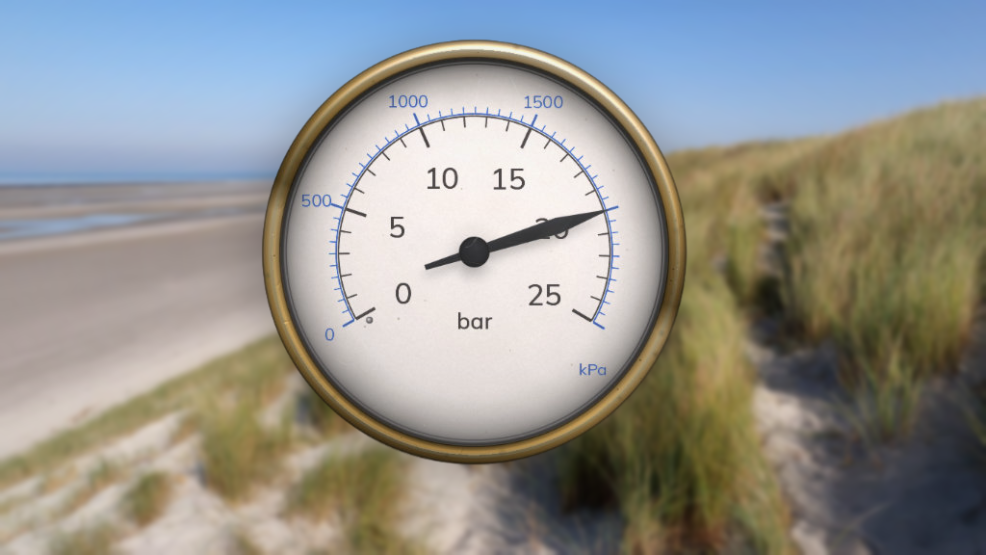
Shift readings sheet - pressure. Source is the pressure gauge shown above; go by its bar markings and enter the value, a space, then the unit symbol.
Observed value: 20 bar
